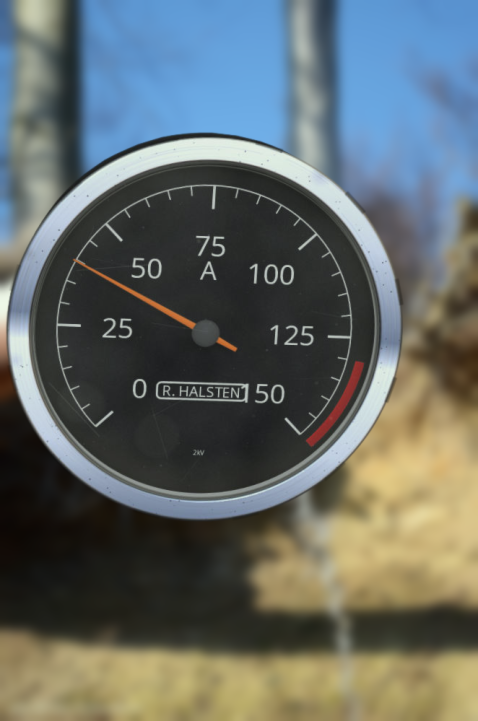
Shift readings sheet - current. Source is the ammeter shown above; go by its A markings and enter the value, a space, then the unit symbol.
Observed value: 40 A
